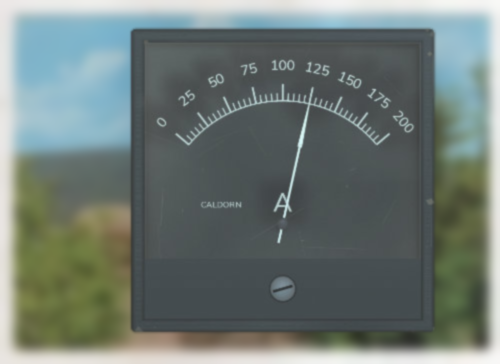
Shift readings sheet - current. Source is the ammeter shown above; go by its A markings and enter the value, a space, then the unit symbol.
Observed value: 125 A
